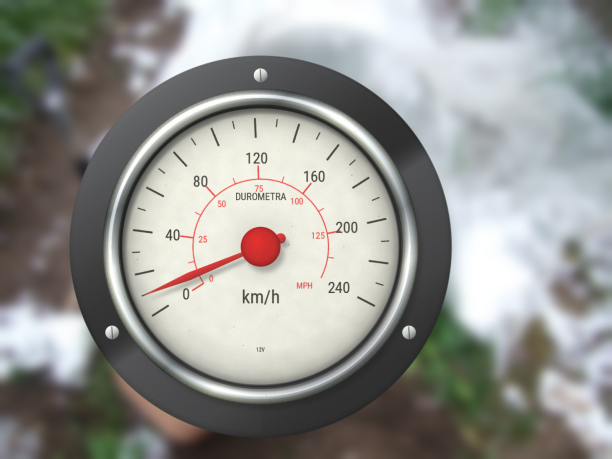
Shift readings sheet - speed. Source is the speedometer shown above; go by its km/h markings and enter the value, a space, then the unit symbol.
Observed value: 10 km/h
